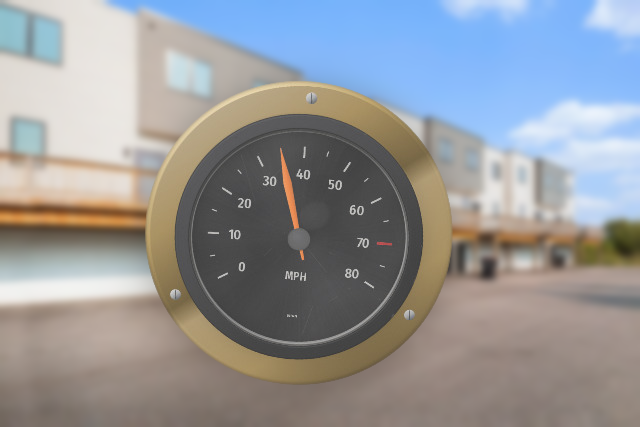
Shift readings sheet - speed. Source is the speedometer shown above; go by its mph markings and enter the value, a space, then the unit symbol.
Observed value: 35 mph
